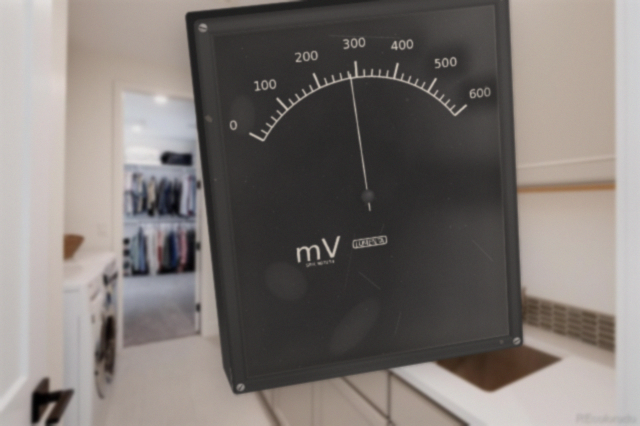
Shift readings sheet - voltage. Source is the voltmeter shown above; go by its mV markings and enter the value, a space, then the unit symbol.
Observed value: 280 mV
